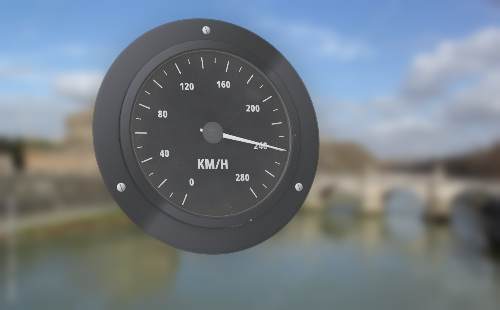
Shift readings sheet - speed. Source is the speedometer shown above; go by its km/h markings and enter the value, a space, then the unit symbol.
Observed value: 240 km/h
